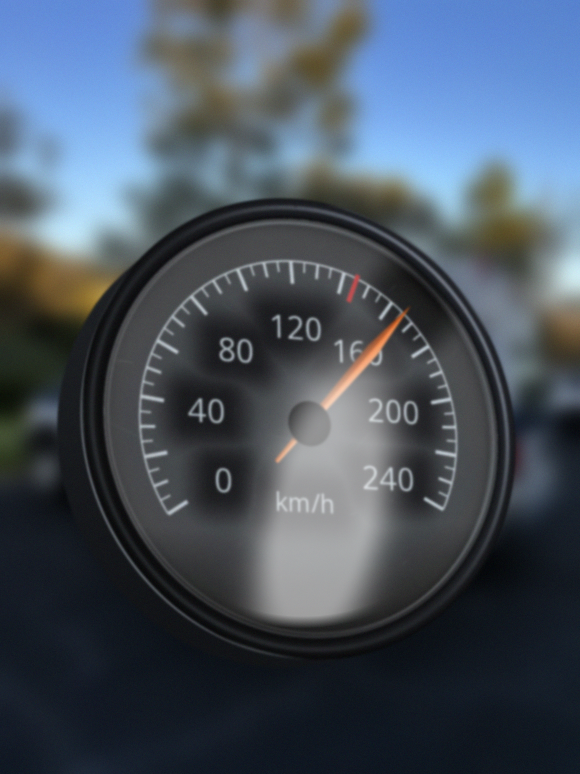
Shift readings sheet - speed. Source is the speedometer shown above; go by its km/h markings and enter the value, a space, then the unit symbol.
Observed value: 165 km/h
